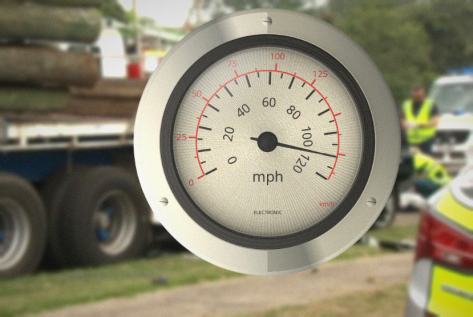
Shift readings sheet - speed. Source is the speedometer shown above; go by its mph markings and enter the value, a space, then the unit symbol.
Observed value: 110 mph
